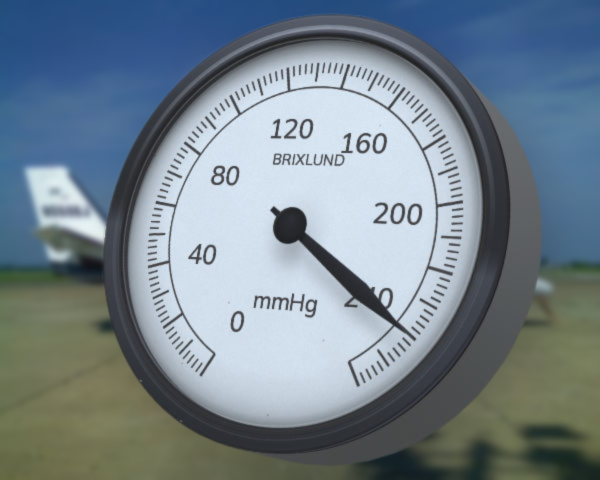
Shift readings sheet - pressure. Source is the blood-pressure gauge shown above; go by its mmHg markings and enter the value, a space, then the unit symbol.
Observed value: 240 mmHg
